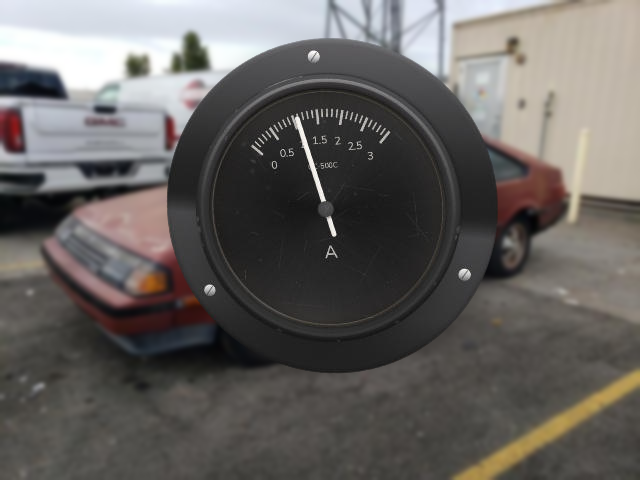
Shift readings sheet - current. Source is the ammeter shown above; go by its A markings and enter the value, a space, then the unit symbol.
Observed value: 1.1 A
